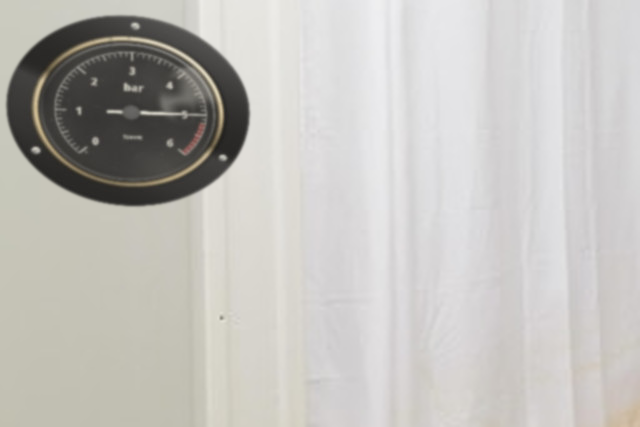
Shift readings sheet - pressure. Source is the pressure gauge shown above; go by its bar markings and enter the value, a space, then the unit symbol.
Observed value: 5 bar
